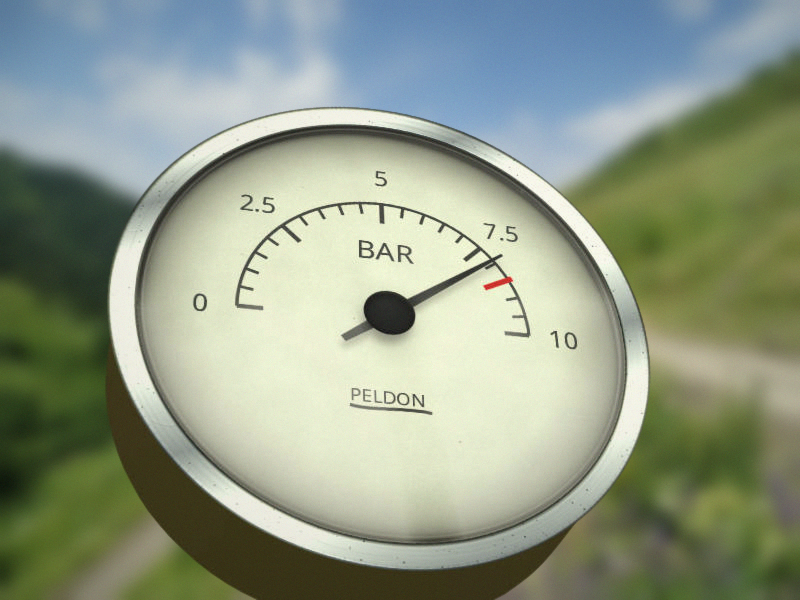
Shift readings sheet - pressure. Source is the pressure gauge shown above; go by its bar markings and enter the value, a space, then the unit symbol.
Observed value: 8 bar
